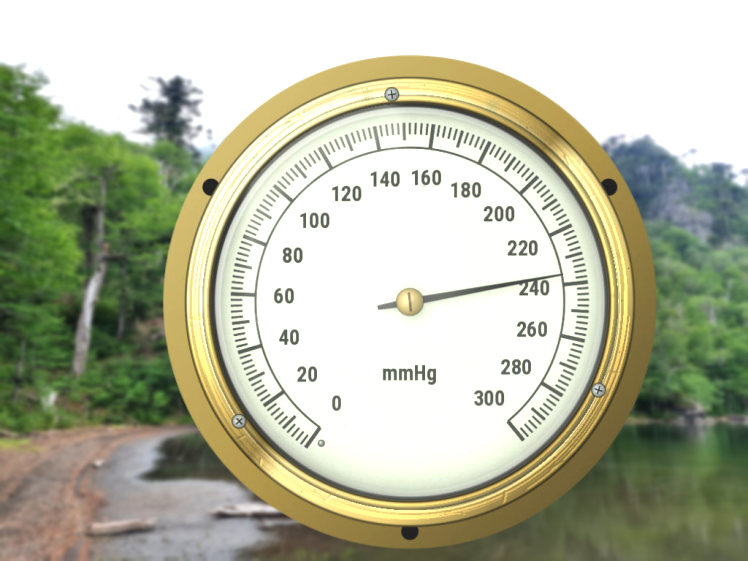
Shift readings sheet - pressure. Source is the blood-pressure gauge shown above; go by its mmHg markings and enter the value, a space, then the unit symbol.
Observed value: 236 mmHg
